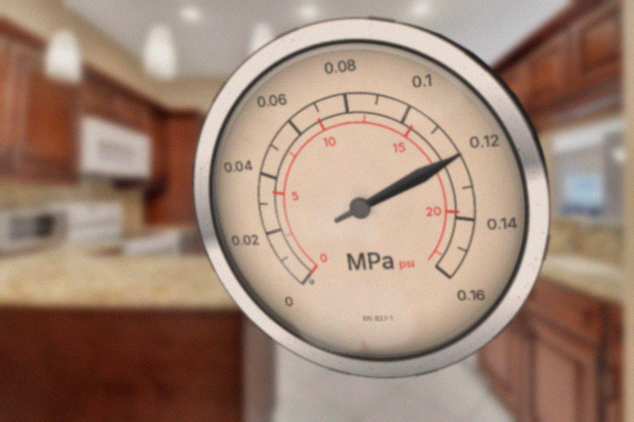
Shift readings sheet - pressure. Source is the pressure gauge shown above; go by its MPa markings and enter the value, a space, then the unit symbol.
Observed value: 0.12 MPa
